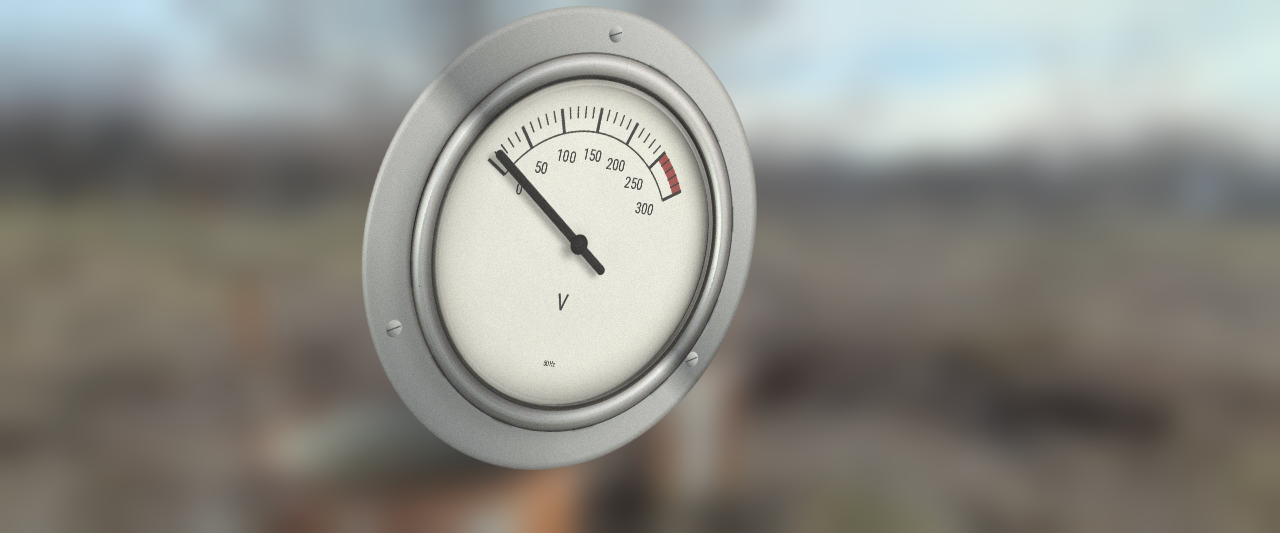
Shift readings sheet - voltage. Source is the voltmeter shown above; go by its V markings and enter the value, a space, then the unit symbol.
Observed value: 10 V
